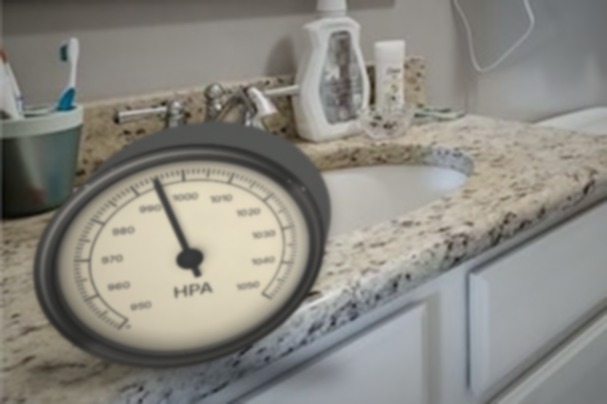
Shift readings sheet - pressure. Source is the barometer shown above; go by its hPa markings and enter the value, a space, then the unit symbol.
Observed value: 995 hPa
